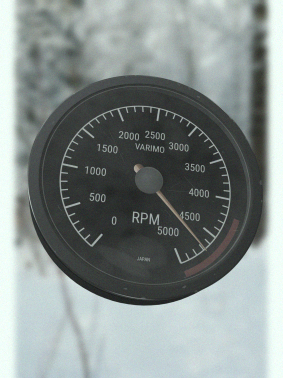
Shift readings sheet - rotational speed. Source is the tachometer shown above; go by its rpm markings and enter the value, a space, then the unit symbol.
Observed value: 4700 rpm
